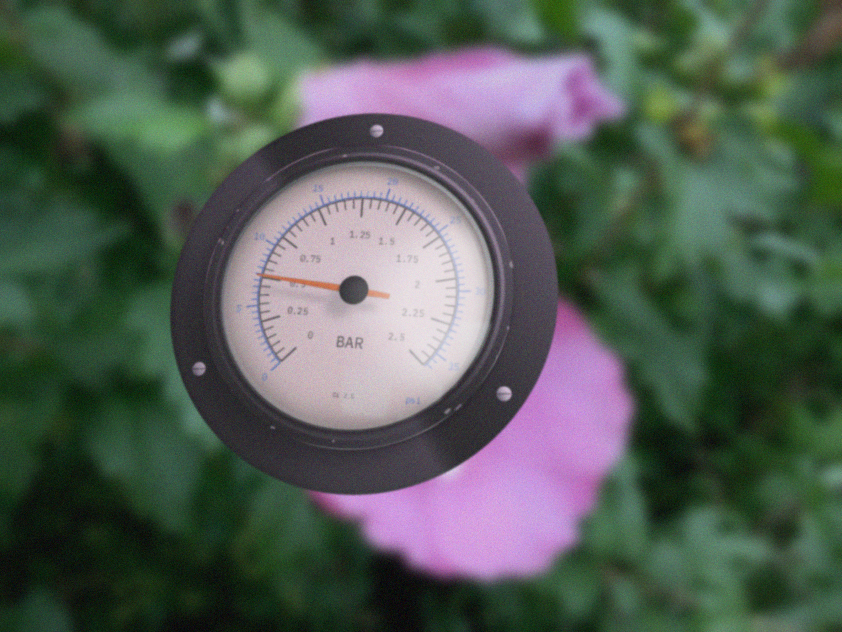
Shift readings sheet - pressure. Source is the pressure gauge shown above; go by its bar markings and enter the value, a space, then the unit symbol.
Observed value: 0.5 bar
